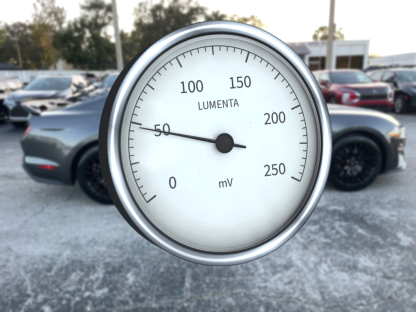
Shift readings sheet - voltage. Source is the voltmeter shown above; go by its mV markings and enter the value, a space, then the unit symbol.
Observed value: 47.5 mV
